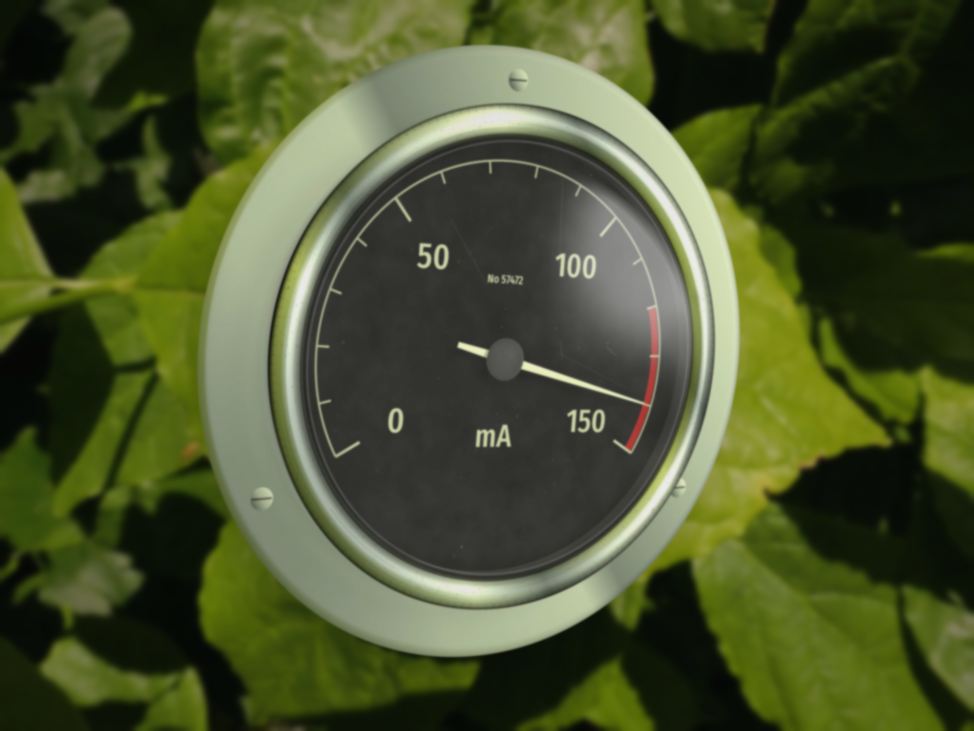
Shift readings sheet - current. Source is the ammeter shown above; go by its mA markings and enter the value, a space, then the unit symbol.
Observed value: 140 mA
